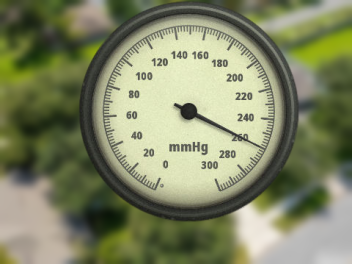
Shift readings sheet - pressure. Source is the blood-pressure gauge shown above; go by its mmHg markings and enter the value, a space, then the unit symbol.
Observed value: 260 mmHg
